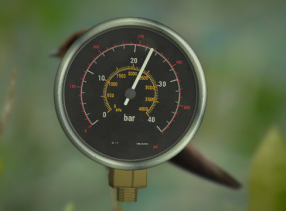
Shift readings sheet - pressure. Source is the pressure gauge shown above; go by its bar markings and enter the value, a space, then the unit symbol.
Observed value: 23 bar
